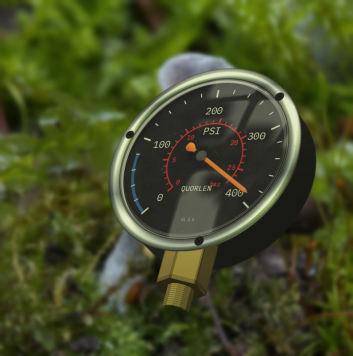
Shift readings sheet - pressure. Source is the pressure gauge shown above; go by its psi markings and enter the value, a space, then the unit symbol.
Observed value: 390 psi
